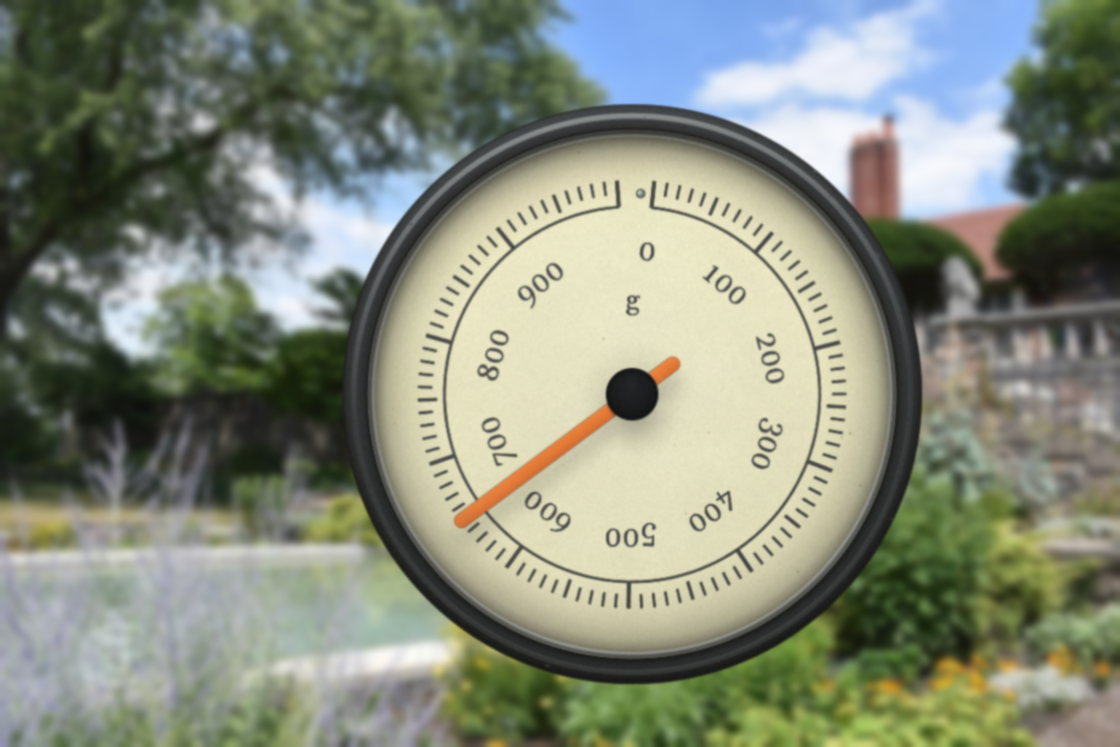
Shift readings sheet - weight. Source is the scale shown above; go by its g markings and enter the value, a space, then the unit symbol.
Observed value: 650 g
